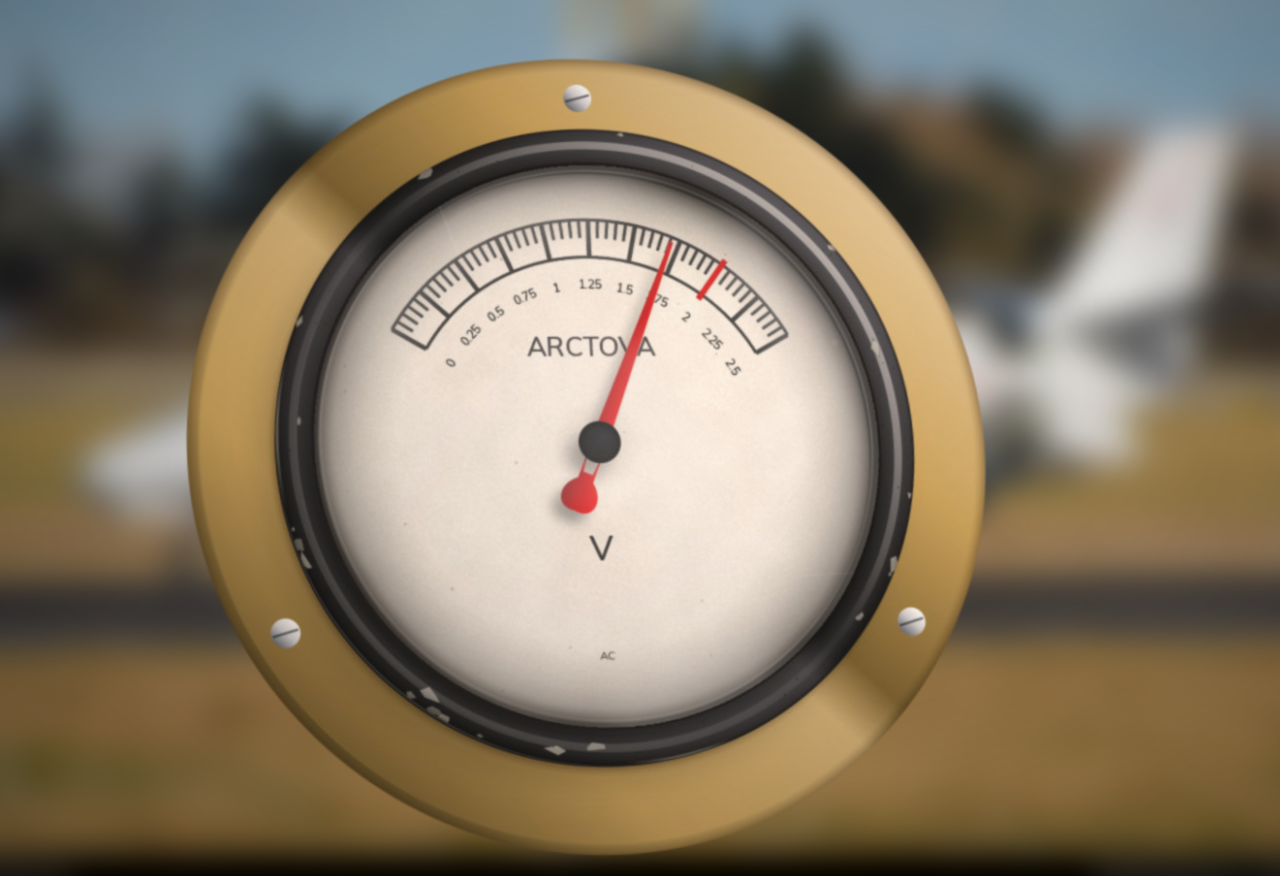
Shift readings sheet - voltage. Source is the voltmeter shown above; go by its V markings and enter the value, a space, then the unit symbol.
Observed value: 1.7 V
